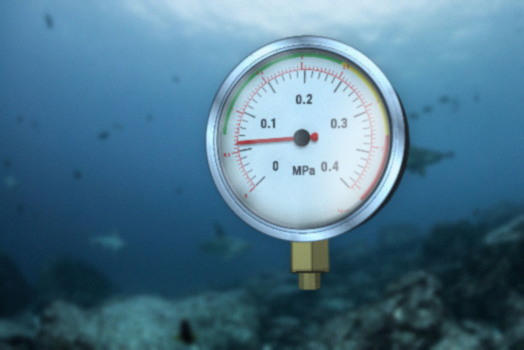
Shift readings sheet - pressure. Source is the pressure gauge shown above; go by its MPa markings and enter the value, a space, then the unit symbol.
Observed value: 0.06 MPa
